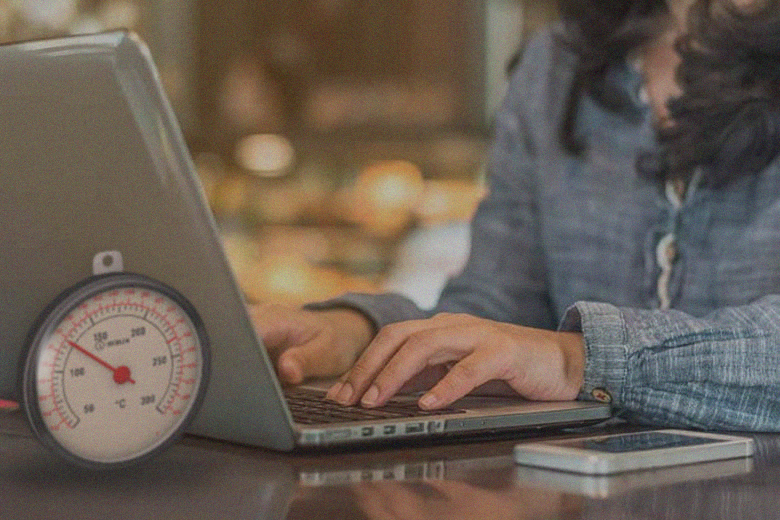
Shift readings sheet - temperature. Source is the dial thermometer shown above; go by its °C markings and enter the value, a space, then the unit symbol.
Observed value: 125 °C
